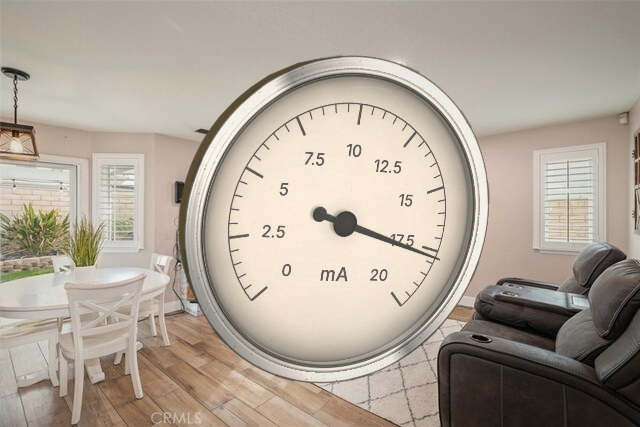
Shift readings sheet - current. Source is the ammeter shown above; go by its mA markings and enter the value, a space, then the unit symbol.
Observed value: 17.75 mA
